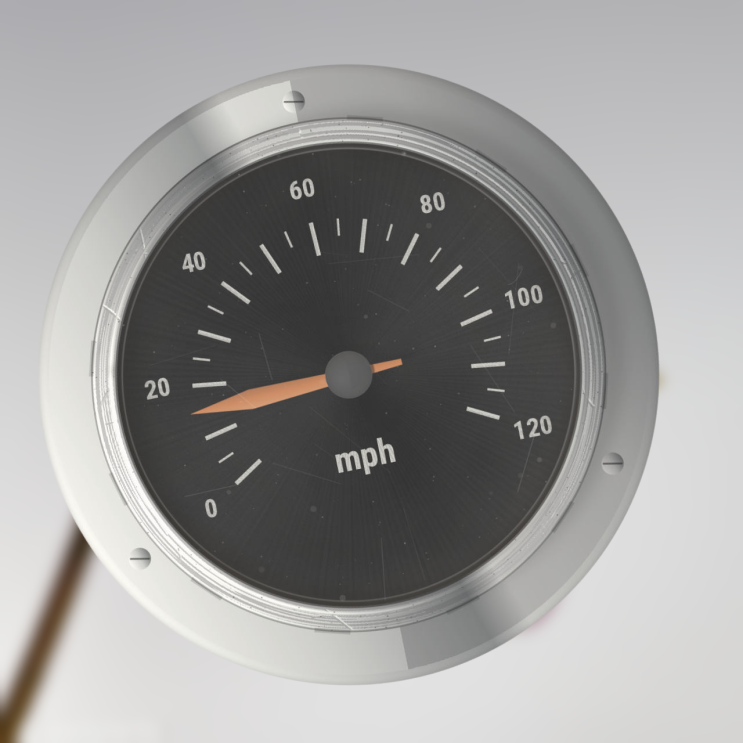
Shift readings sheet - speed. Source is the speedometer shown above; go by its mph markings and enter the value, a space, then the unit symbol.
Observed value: 15 mph
